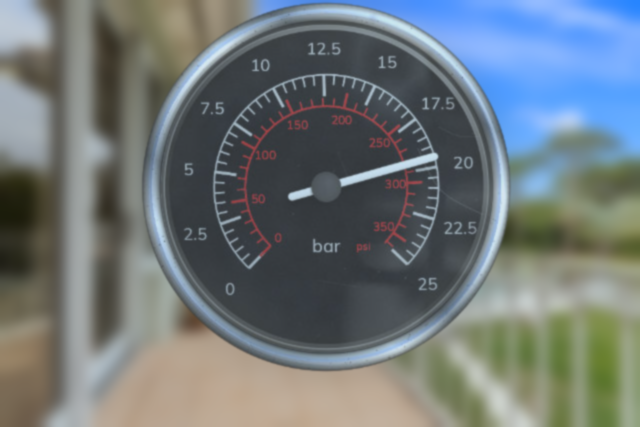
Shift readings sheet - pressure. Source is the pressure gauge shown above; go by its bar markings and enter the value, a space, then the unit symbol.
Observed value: 19.5 bar
